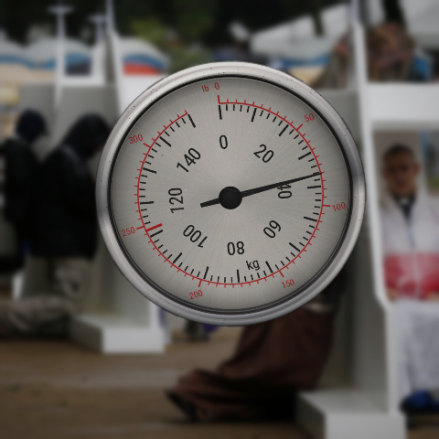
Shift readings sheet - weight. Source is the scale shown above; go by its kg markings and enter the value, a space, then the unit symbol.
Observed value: 36 kg
